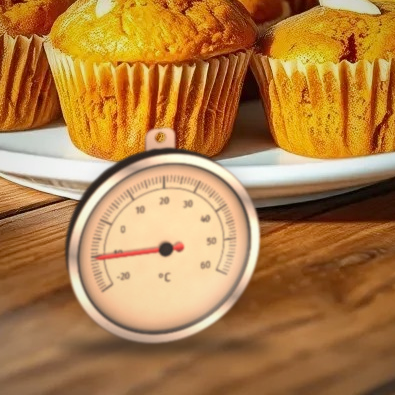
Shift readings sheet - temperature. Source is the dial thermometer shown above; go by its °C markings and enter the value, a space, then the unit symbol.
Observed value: -10 °C
